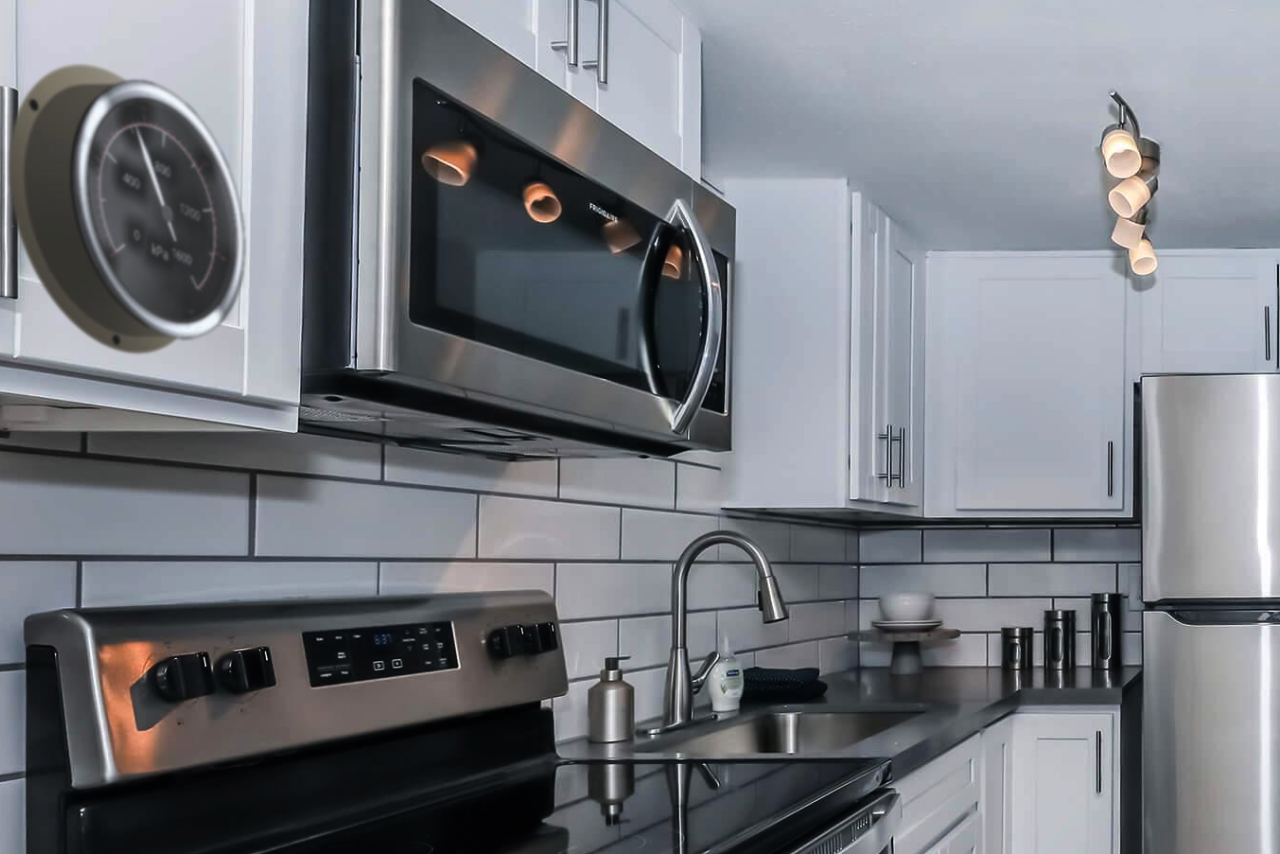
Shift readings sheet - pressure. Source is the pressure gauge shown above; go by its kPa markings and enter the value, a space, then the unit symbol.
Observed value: 600 kPa
